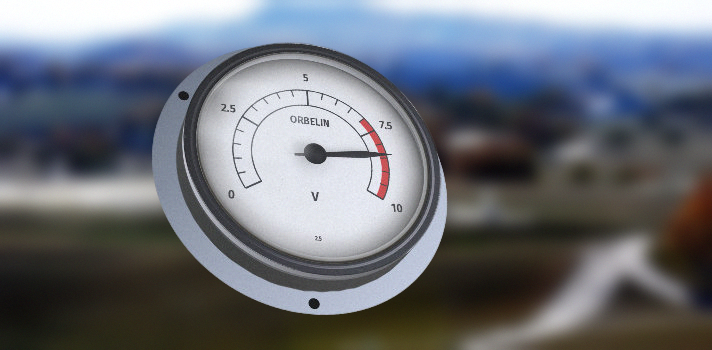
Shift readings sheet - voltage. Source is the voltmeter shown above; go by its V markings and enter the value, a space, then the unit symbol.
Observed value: 8.5 V
